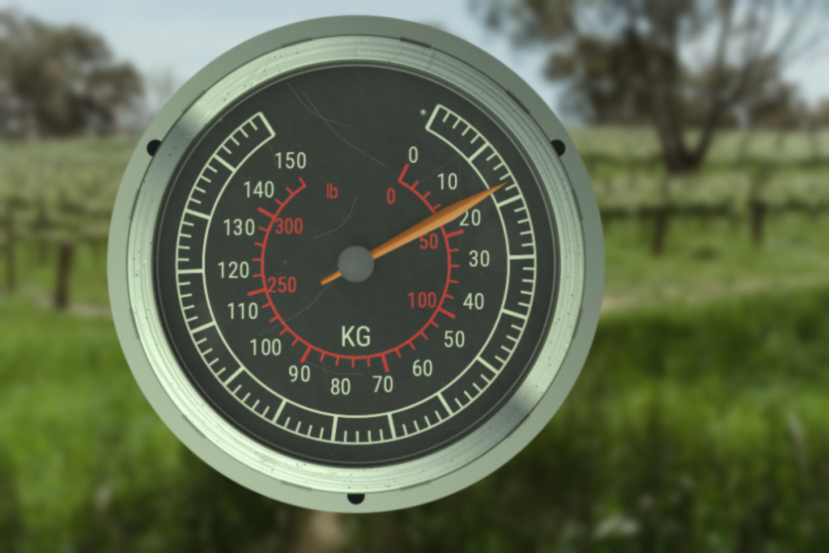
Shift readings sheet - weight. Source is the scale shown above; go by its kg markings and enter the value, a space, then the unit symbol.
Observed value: 17 kg
